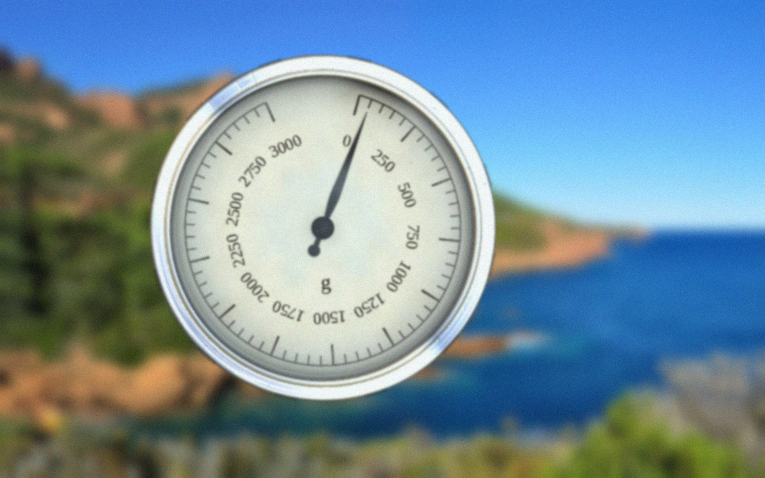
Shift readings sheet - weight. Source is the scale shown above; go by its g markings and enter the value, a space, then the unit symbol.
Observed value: 50 g
